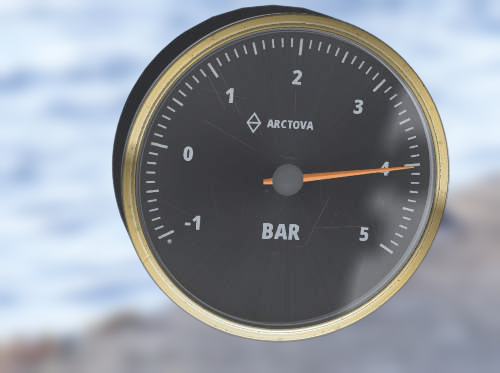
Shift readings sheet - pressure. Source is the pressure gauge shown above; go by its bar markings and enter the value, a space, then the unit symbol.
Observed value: 4 bar
